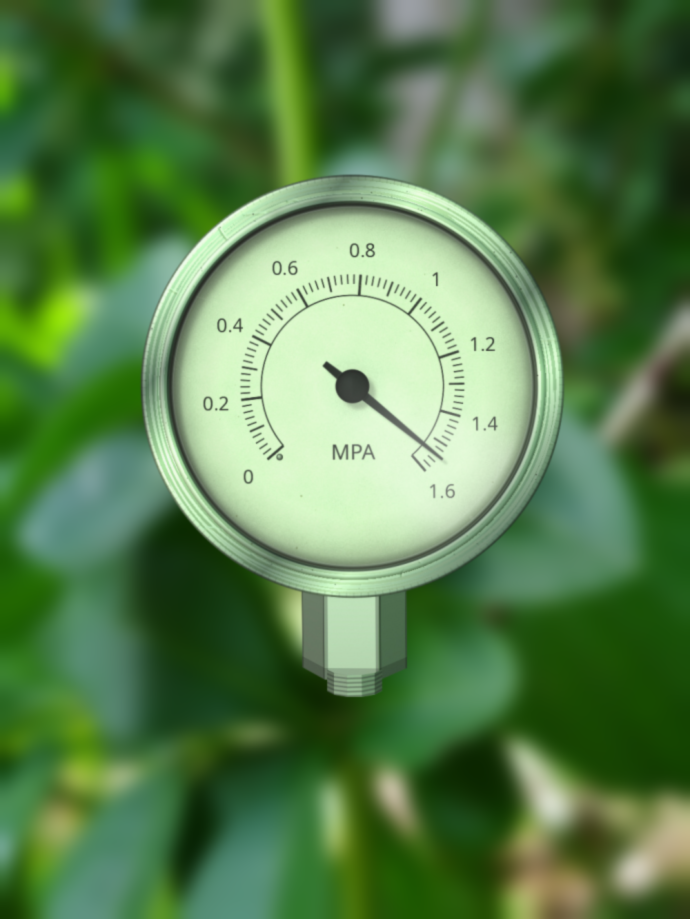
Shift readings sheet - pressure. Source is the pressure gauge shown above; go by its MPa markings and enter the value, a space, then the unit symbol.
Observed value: 1.54 MPa
